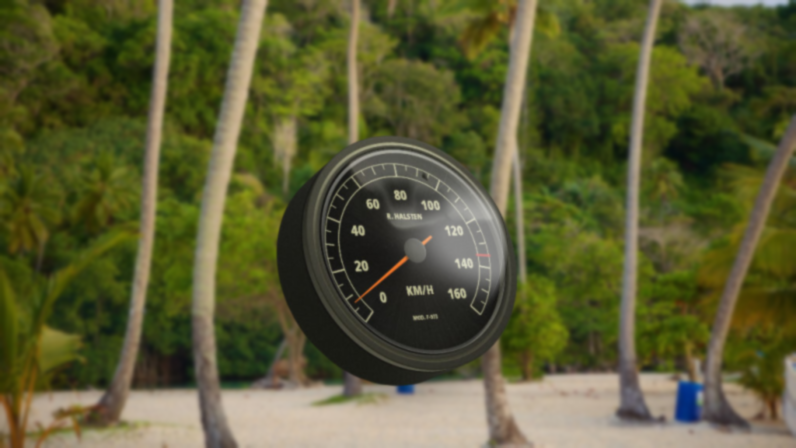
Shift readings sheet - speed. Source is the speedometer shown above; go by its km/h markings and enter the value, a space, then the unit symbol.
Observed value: 7.5 km/h
